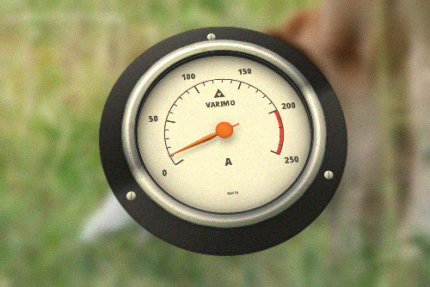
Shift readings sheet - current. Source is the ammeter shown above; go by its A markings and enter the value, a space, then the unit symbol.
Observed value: 10 A
